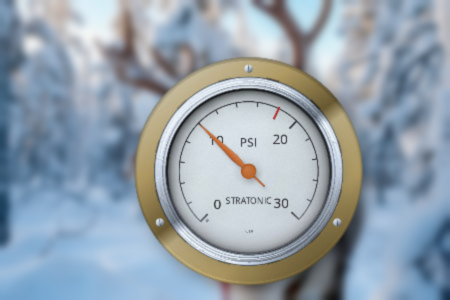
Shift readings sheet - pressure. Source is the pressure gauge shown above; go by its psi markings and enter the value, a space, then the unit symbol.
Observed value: 10 psi
